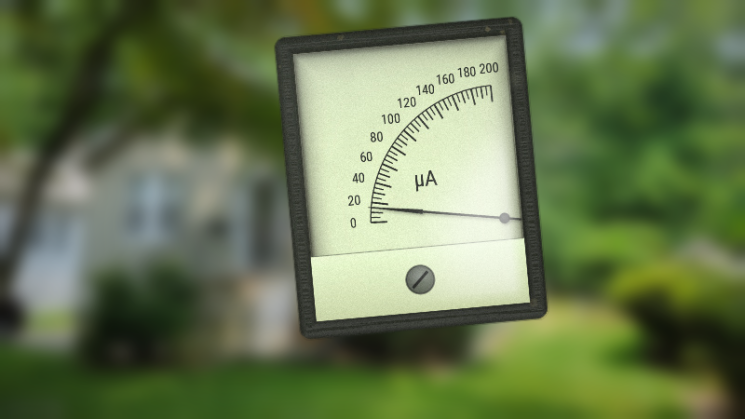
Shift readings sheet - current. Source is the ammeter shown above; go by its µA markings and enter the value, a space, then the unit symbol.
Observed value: 15 µA
